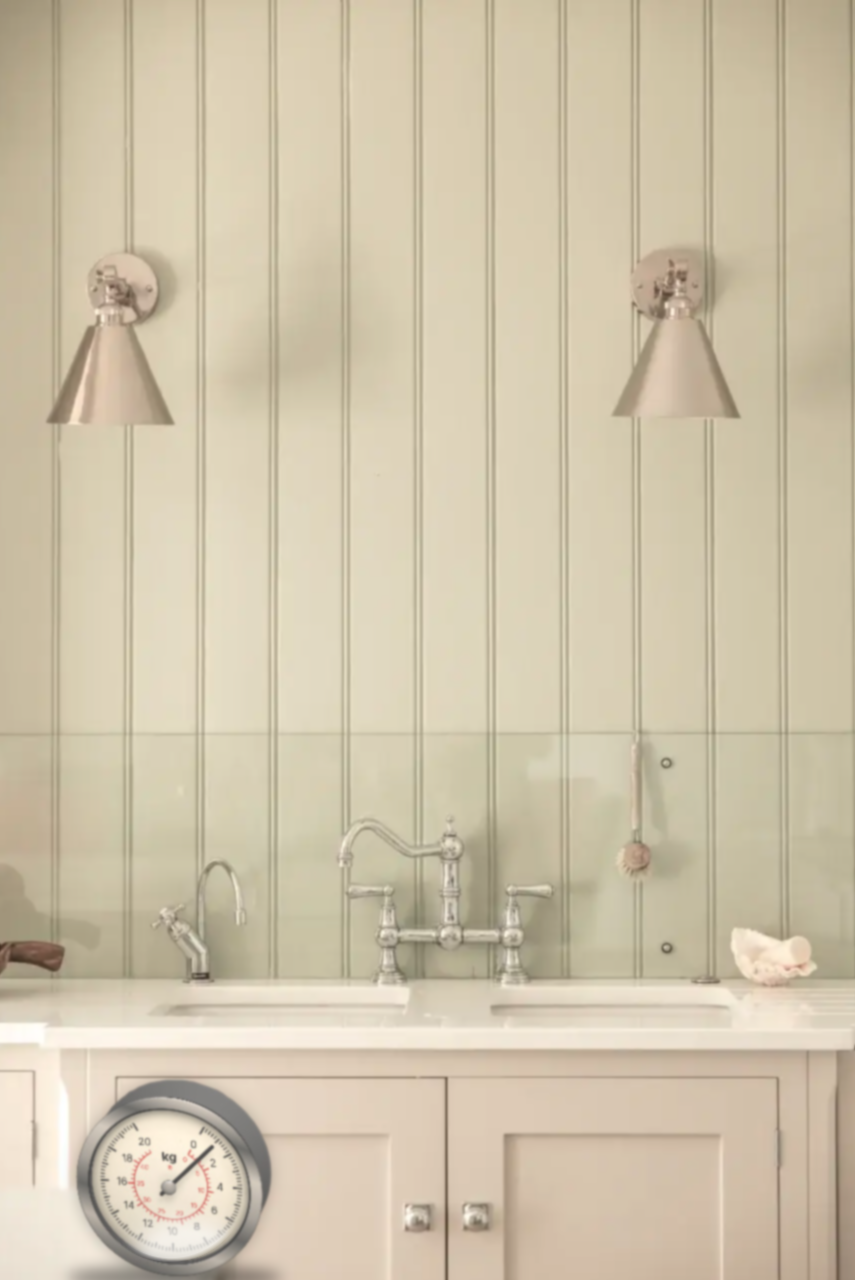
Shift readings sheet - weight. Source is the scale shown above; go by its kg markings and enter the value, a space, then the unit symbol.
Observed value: 1 kg
